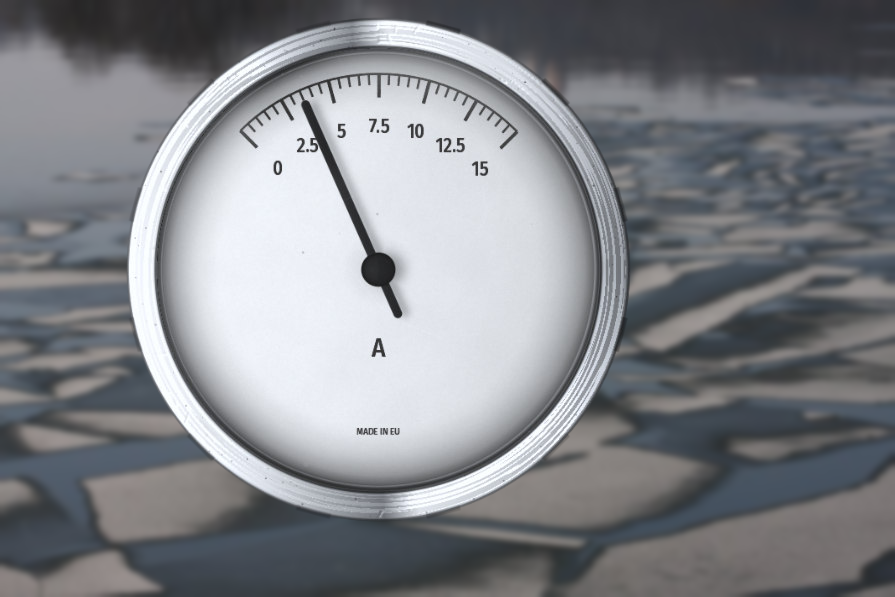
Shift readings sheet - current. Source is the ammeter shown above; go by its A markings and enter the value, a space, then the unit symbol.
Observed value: 3.5 A
